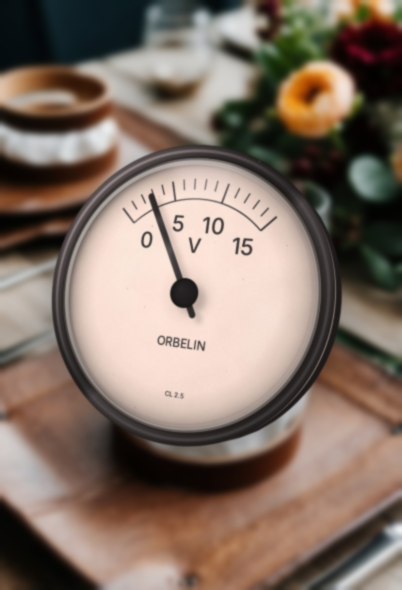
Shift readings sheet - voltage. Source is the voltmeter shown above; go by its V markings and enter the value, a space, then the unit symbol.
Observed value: 3 V
